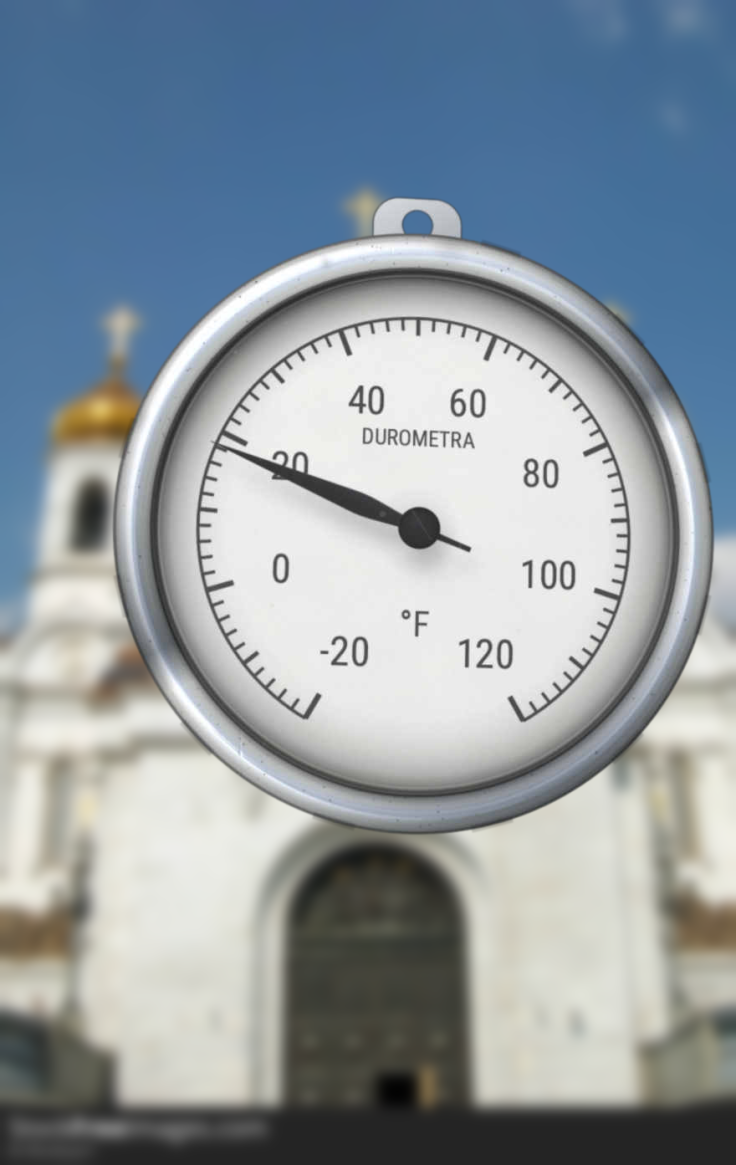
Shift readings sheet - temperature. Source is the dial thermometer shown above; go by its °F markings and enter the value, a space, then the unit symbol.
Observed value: 18 °F
